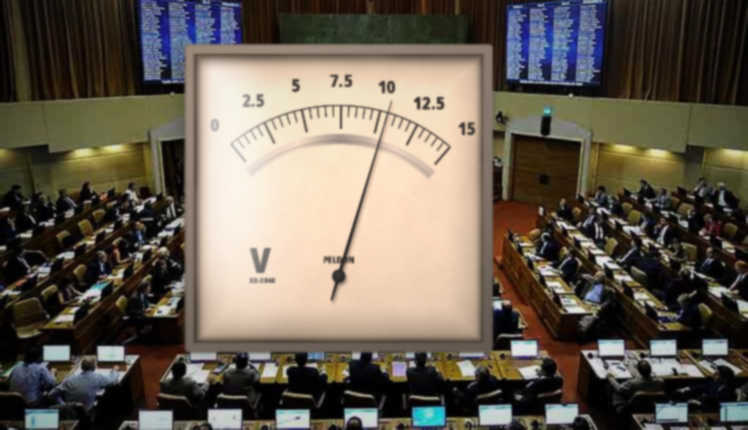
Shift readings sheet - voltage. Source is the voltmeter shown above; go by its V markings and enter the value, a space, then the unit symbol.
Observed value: 10.5 V
